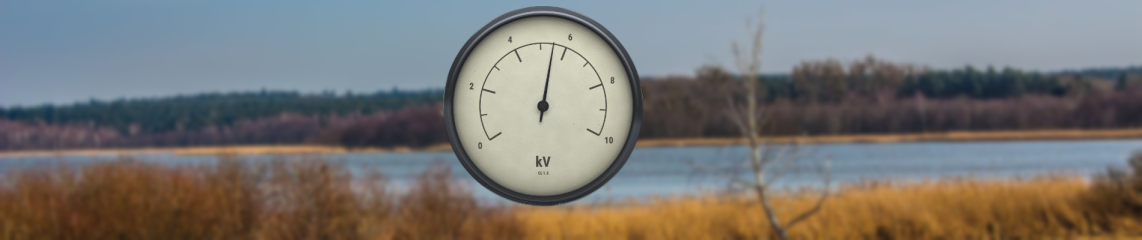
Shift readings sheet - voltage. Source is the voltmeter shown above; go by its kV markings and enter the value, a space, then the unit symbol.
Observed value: 5.5 kV
